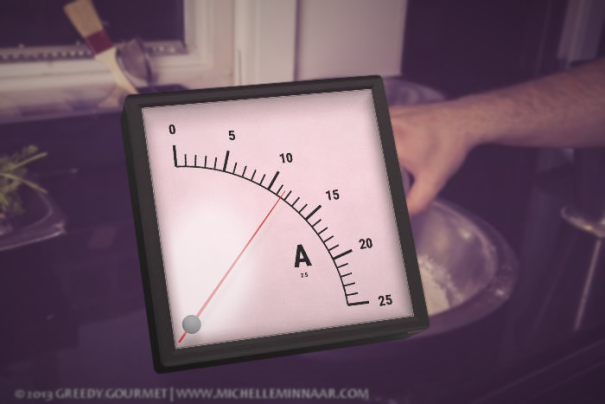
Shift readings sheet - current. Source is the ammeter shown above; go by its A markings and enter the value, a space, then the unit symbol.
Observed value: 11.5 A
